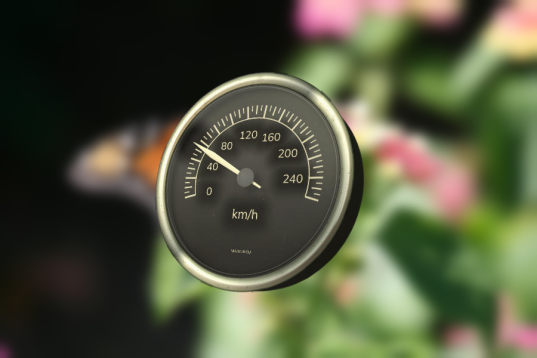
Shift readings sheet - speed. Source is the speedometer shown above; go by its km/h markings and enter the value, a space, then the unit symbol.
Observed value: 55 km/h
